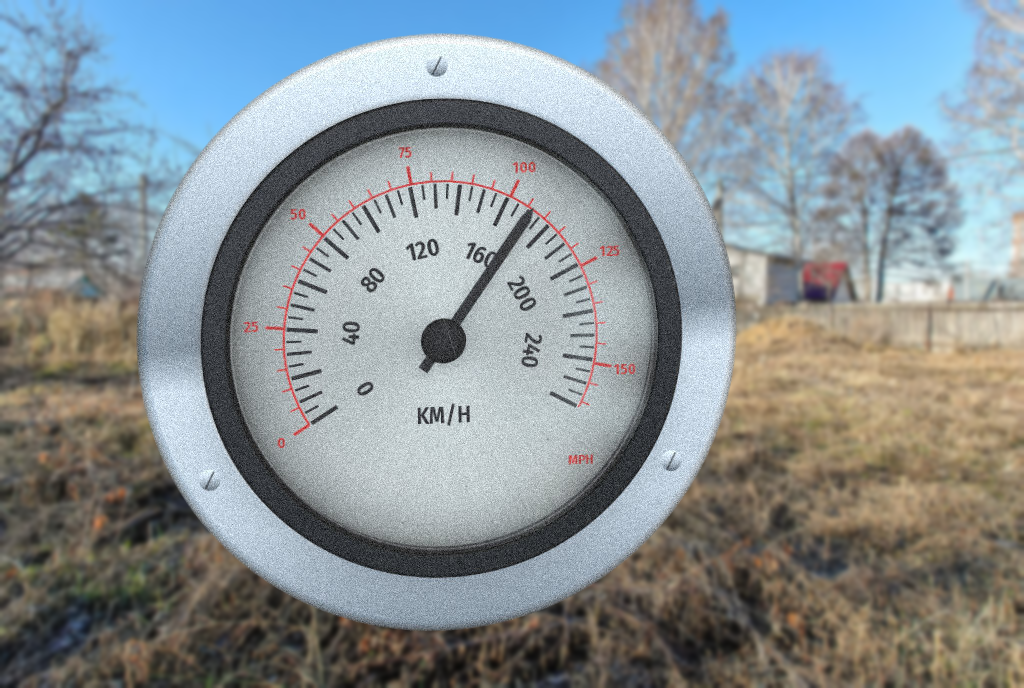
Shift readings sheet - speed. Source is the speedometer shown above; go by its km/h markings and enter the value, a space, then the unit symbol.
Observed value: 170 km/h
